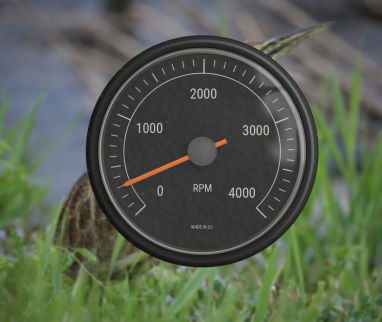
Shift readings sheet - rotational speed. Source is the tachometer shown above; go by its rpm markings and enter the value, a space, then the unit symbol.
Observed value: 300 rpm
